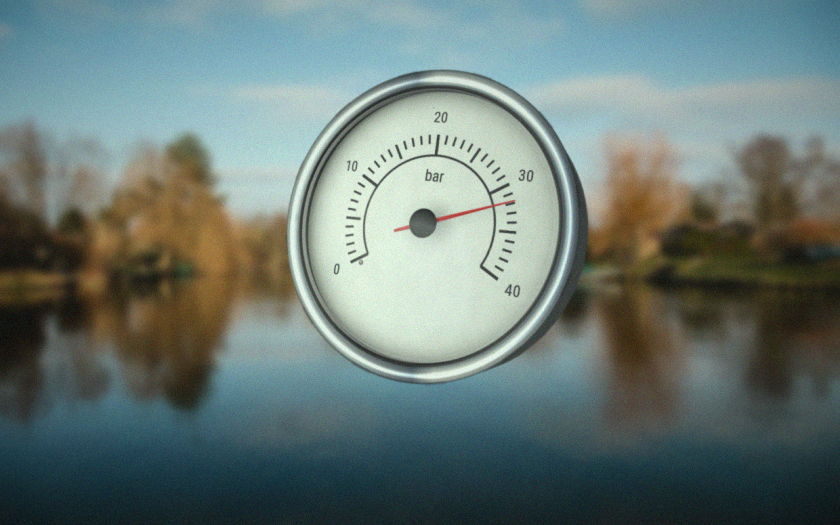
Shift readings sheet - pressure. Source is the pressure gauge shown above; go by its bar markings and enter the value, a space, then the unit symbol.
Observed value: 32 bar
